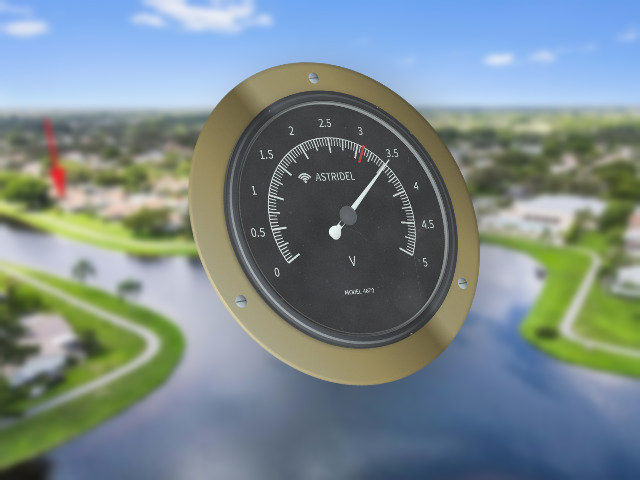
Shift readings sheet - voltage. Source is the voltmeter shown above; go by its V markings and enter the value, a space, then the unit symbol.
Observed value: 3.5 V
